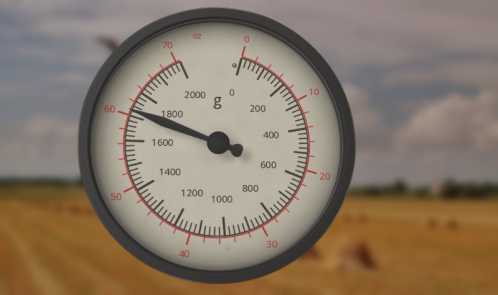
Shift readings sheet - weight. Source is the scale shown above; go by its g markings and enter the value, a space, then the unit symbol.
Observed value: 1720 g
